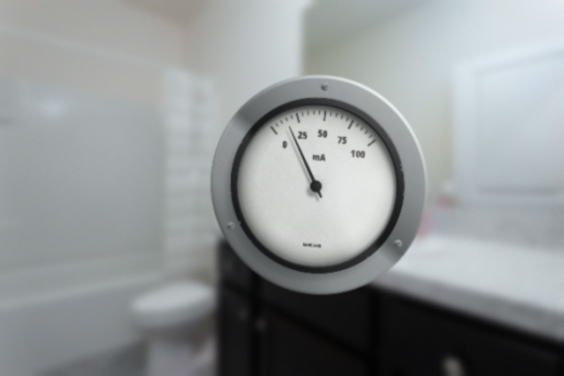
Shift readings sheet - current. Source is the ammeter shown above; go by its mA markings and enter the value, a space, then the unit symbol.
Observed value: 15 mA
